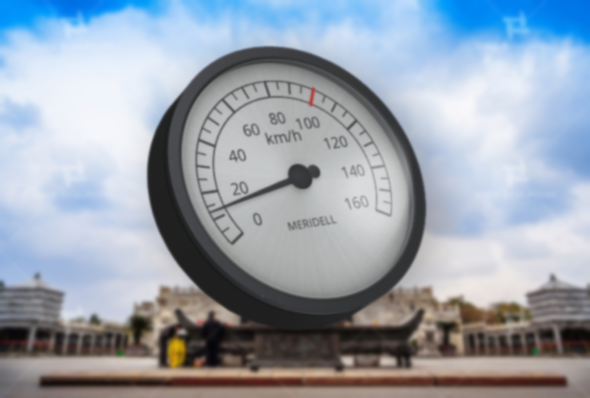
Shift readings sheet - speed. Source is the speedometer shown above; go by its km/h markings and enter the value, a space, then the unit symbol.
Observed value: 12.5 km/h
